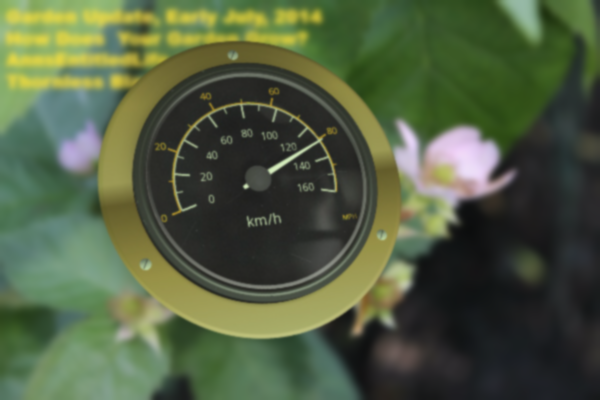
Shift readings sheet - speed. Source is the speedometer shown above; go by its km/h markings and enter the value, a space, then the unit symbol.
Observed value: 130 km/h
